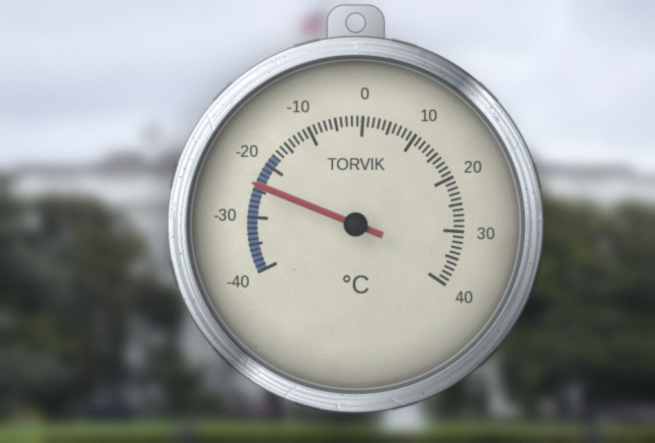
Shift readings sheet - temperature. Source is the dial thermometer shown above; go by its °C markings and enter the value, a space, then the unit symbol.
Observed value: -24 °C
